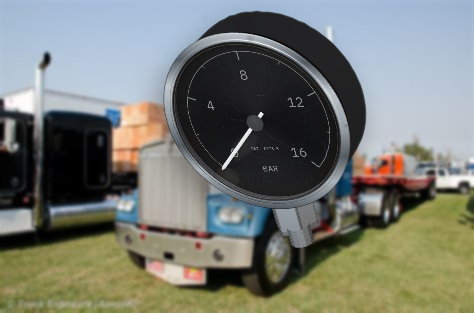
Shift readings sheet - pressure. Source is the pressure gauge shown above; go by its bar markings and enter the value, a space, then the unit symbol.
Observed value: 0 bar
